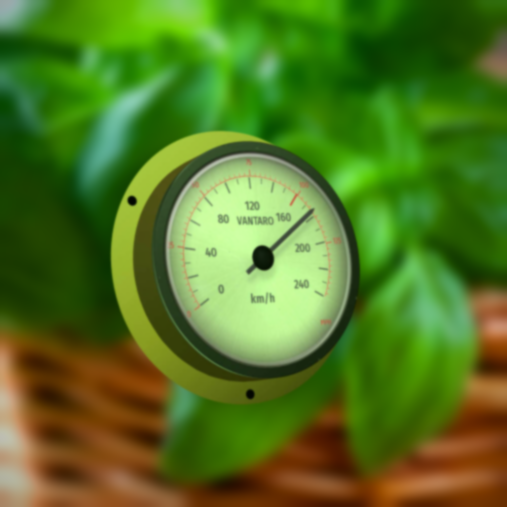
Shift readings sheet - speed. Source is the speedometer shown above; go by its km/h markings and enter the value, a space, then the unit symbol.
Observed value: 175 km/h
